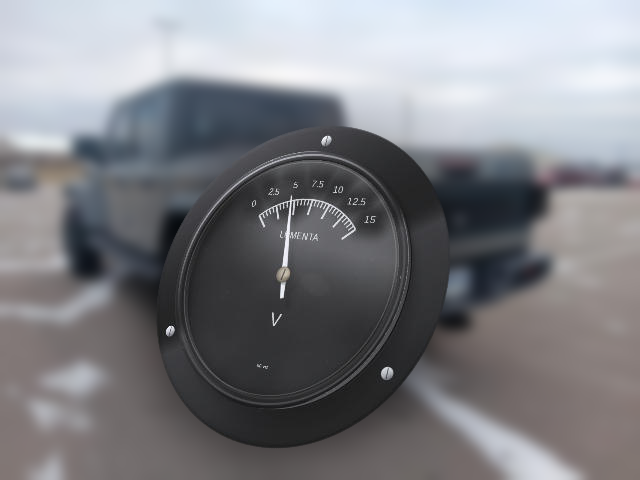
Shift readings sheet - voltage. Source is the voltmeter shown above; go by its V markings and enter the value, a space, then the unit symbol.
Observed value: 5 V
